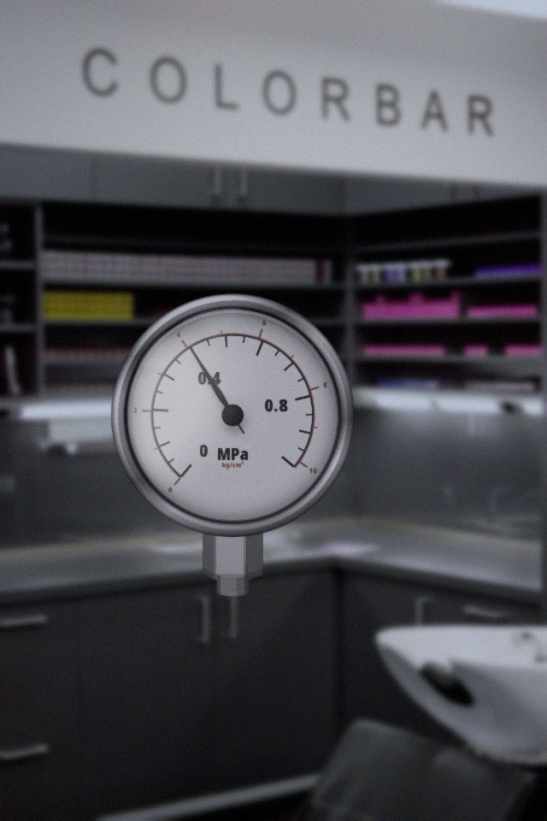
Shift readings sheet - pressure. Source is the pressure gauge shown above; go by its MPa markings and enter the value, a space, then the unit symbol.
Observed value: 0.4 MPa
